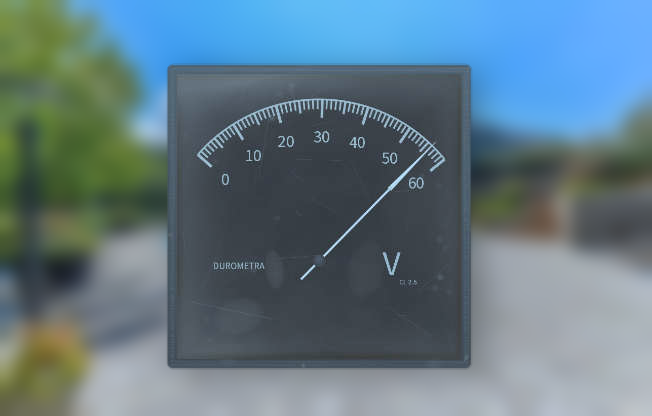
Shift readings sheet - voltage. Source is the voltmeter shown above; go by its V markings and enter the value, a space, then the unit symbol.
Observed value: 56 V
